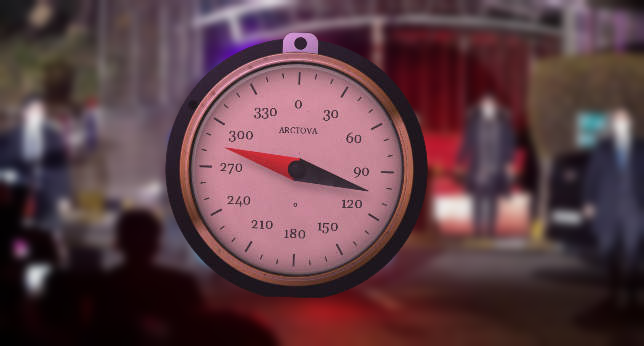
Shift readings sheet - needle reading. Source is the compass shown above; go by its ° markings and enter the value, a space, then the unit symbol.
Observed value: 285 °
